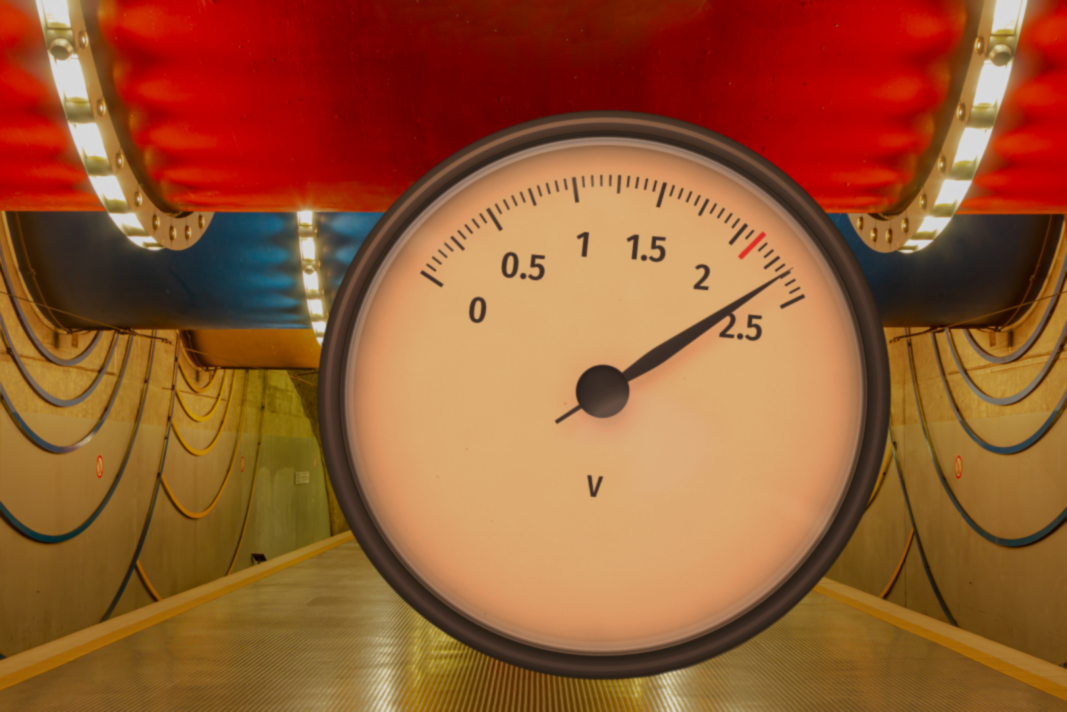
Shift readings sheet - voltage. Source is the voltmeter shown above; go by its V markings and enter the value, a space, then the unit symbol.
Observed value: 2.35 V
